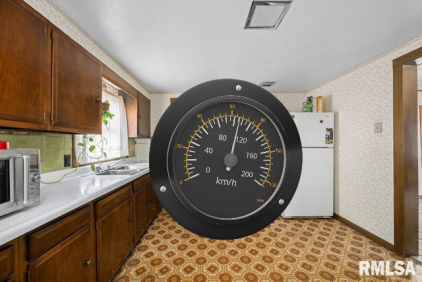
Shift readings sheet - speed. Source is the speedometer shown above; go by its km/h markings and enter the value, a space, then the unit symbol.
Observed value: 105 km/h
